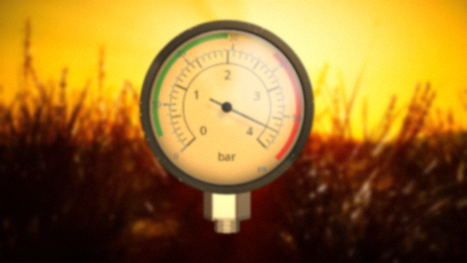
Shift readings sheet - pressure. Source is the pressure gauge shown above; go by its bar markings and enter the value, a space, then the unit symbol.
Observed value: 3.7 bar
